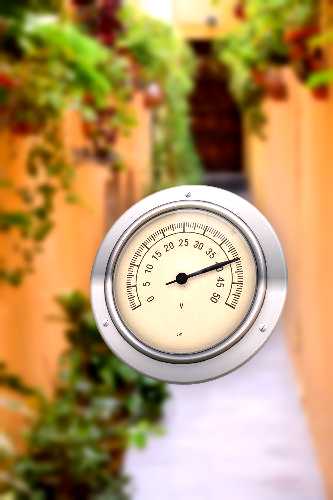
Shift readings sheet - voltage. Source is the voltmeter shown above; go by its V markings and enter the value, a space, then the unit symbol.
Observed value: 40 V
